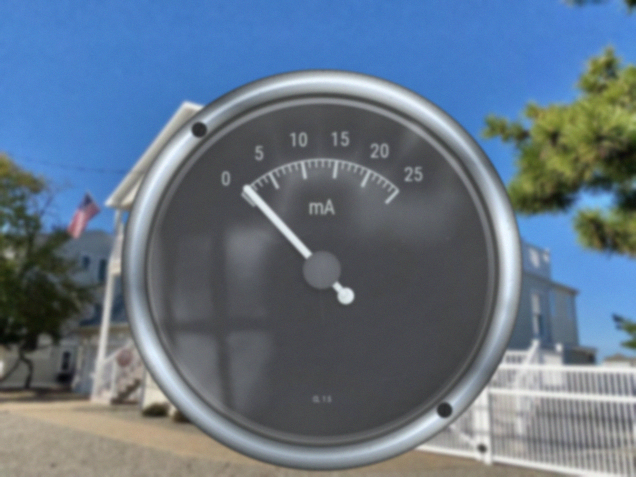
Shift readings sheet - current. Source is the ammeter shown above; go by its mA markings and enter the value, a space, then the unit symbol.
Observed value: 1 mA
